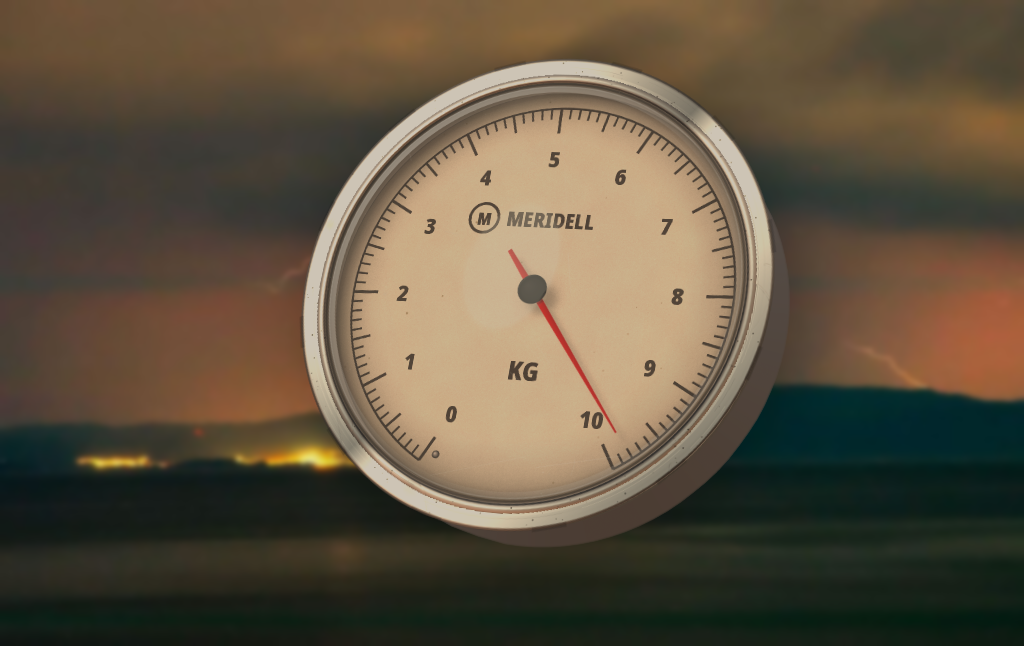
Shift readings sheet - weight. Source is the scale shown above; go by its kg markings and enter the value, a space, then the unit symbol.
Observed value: 9.8 kg
